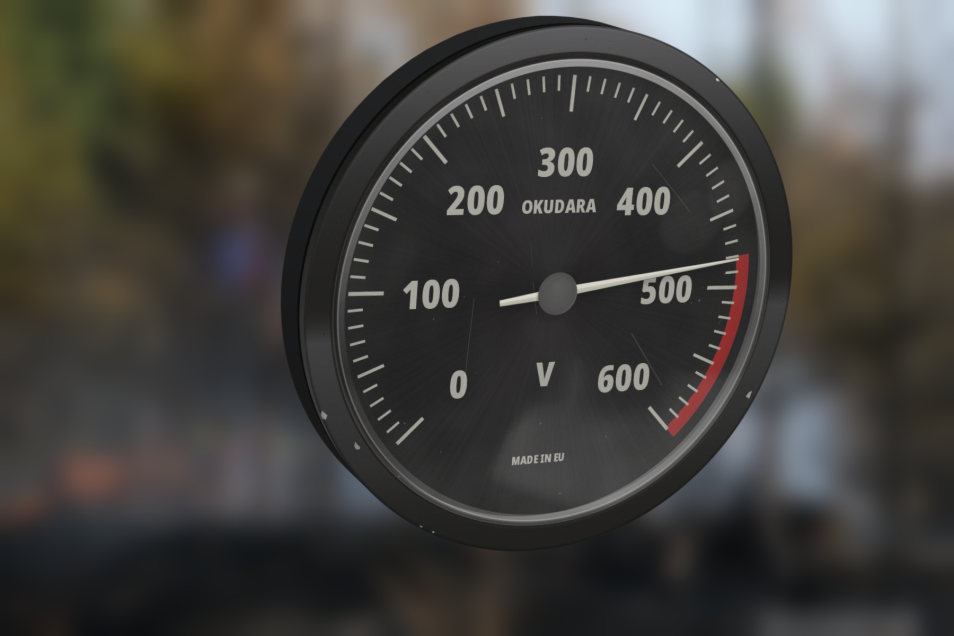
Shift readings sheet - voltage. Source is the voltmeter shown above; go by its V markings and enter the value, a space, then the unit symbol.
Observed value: 480 V
